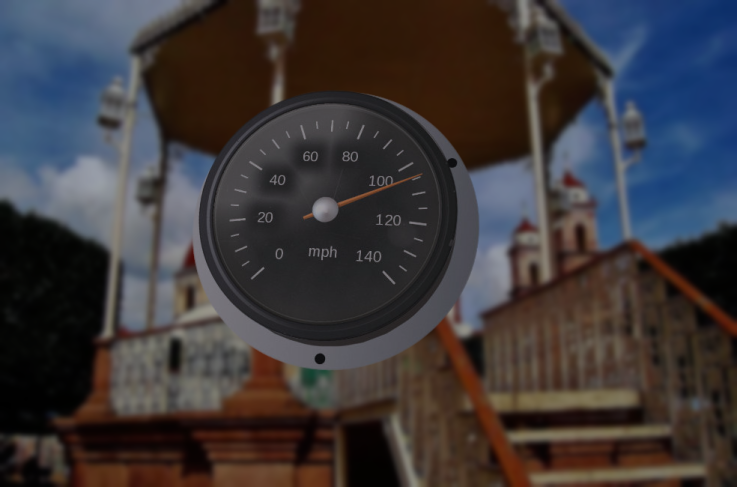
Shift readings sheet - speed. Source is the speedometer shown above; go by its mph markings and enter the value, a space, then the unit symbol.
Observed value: 105 mph
